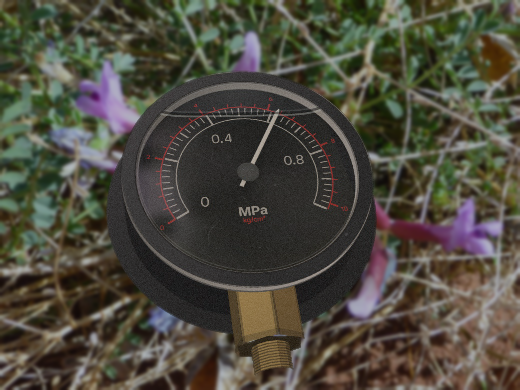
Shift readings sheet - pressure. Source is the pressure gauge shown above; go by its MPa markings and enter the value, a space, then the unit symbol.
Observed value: 0.62 MPa
